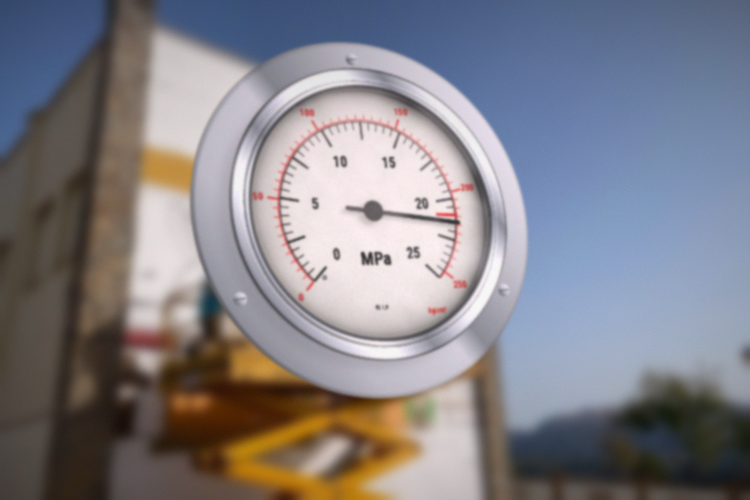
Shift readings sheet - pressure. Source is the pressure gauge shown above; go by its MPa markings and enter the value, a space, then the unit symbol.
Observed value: 21.5 MPa
